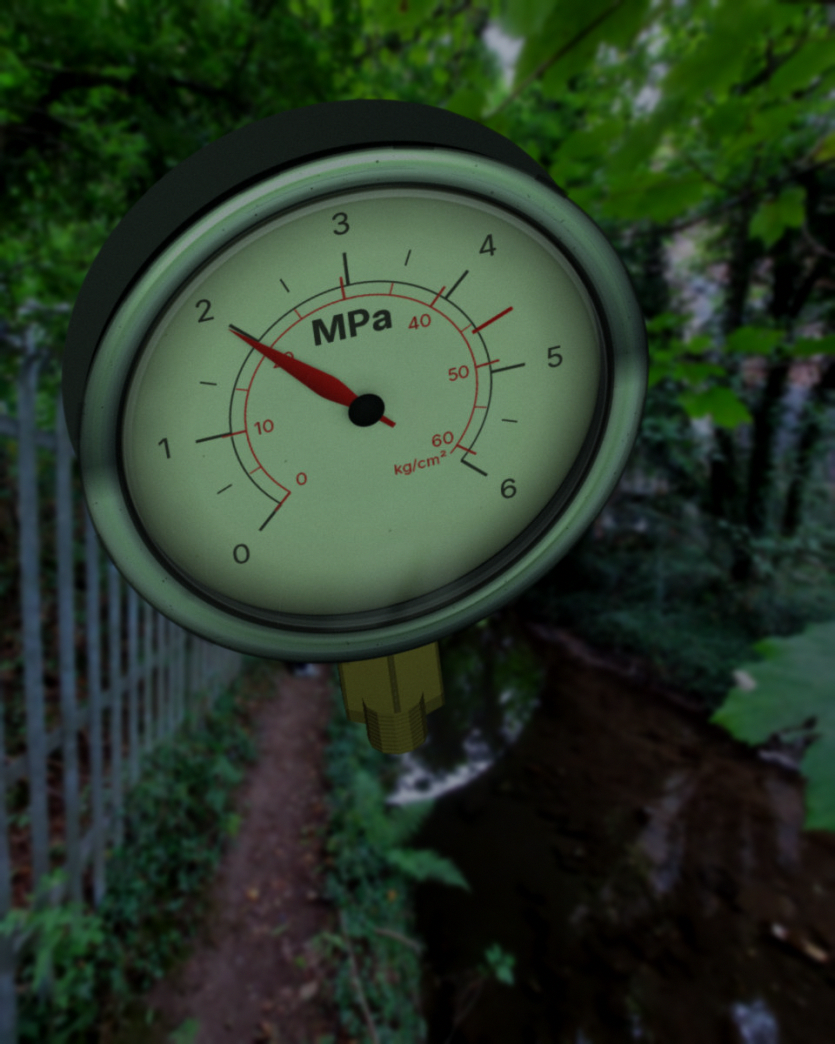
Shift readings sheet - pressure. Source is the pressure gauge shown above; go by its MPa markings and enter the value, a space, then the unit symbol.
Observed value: 2 MPa
